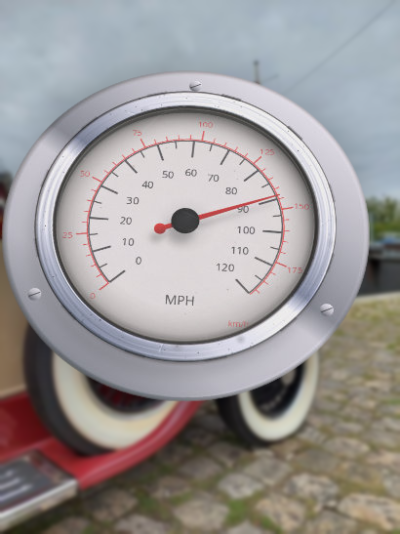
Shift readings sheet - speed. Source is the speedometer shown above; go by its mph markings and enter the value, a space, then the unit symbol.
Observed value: 90 mph
